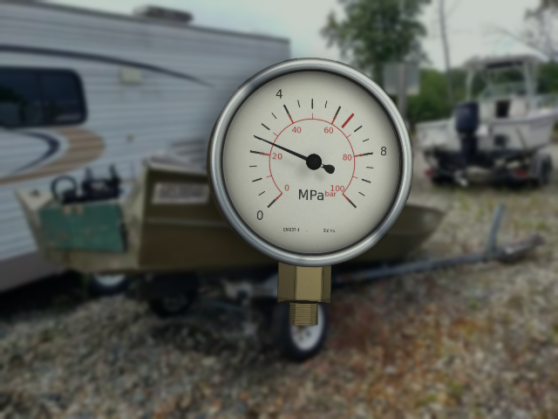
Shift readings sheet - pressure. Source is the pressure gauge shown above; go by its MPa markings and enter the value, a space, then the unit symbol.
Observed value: 2.5 MPa
